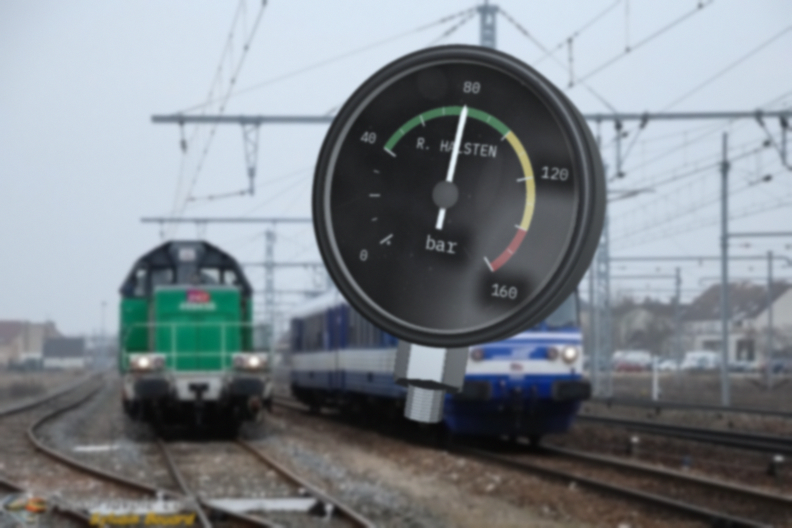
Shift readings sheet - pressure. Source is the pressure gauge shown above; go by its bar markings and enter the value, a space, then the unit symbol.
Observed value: 80 bar
